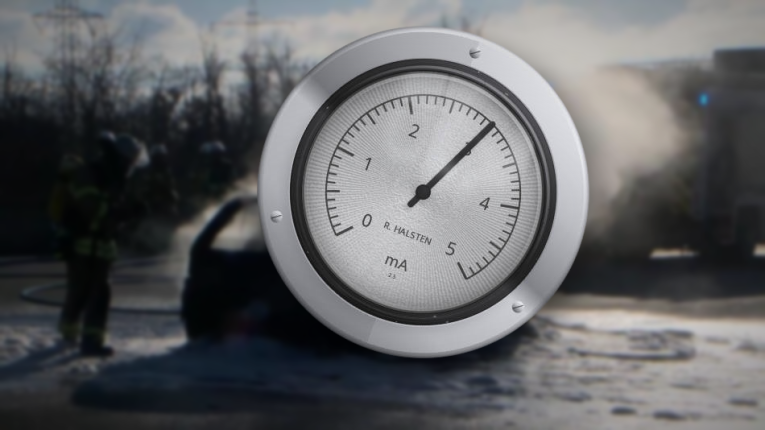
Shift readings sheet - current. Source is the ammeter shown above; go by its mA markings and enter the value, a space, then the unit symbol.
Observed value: 3 mA
